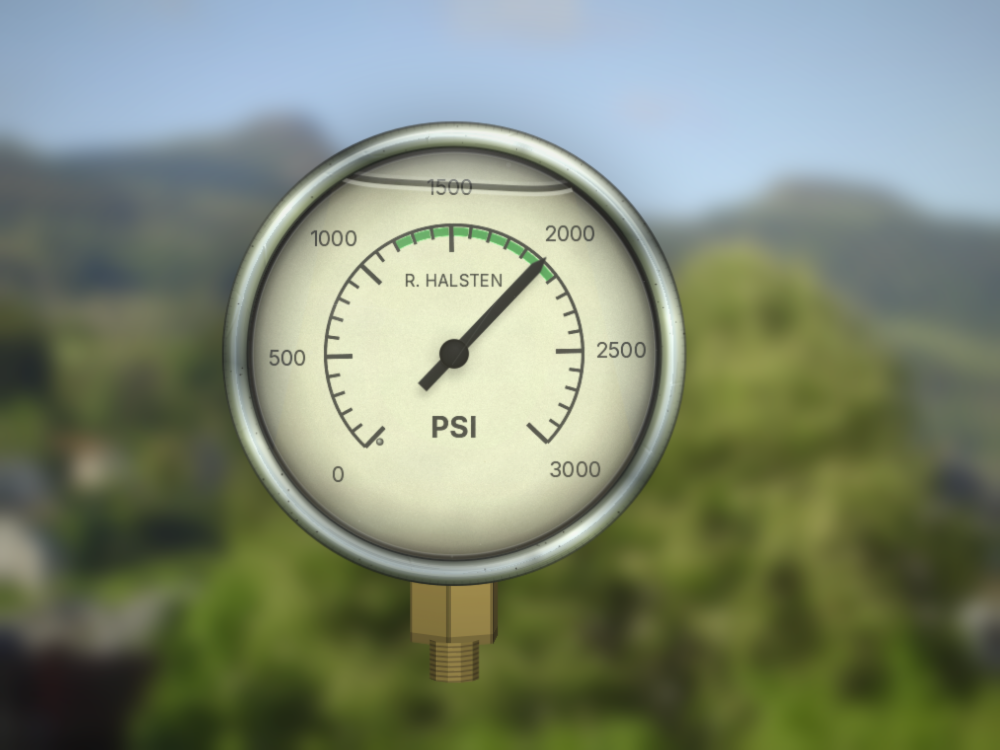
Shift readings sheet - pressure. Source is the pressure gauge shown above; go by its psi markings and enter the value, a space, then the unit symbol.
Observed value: 2000 psi
